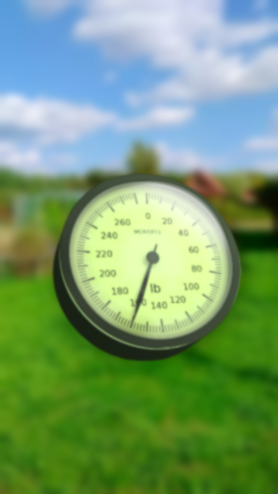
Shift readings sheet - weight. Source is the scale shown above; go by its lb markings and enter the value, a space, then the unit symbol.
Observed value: 160 lb
